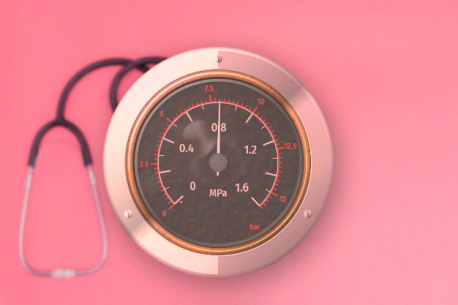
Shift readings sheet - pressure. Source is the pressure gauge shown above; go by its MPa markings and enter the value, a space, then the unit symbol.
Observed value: 0.8 MPa
